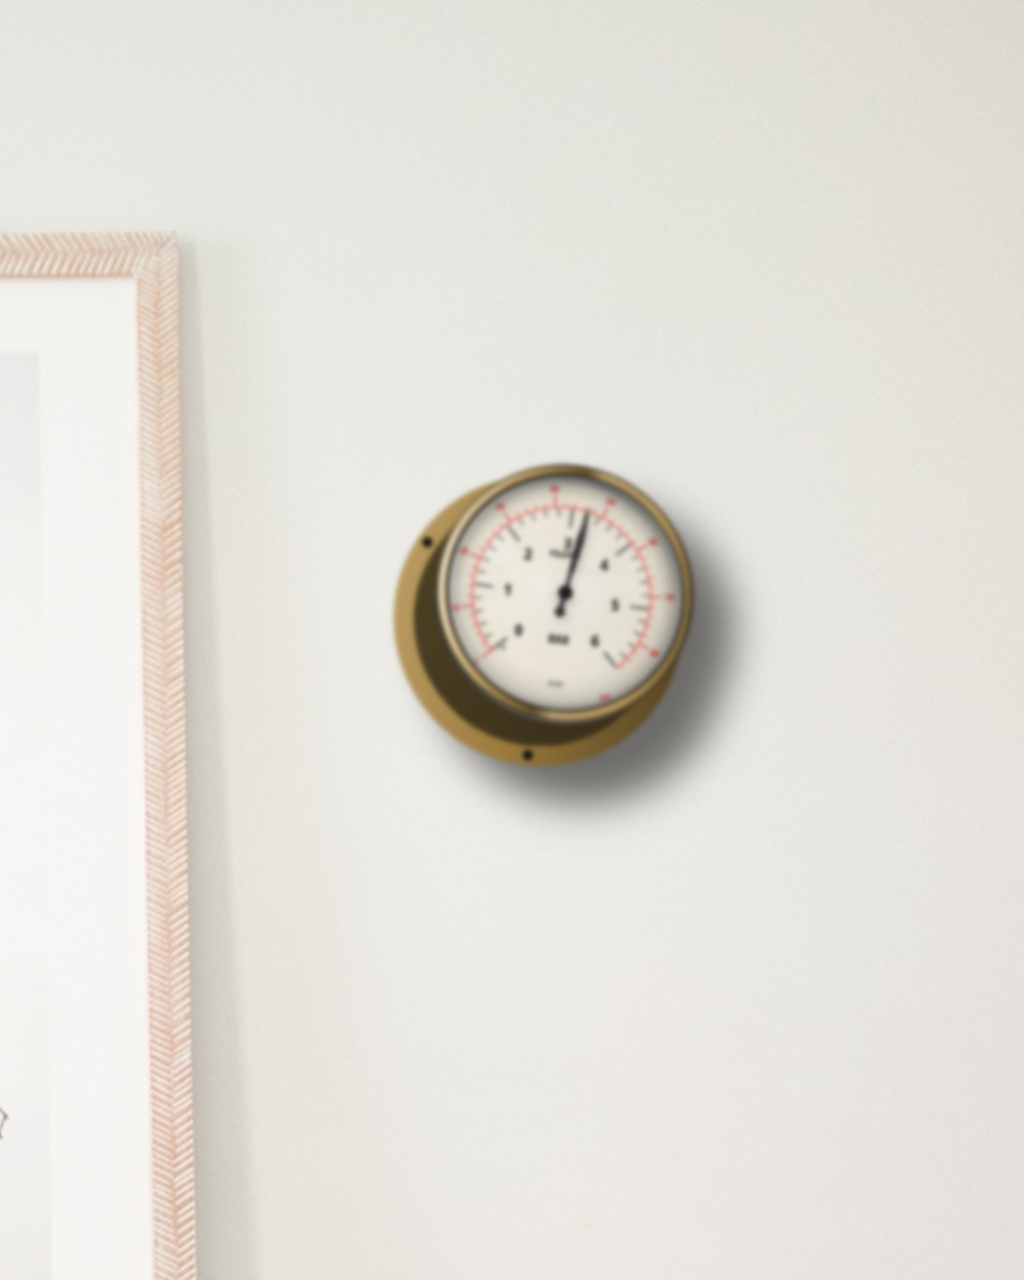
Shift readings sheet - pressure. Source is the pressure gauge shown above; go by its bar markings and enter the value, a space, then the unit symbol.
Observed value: 3.2 bar
